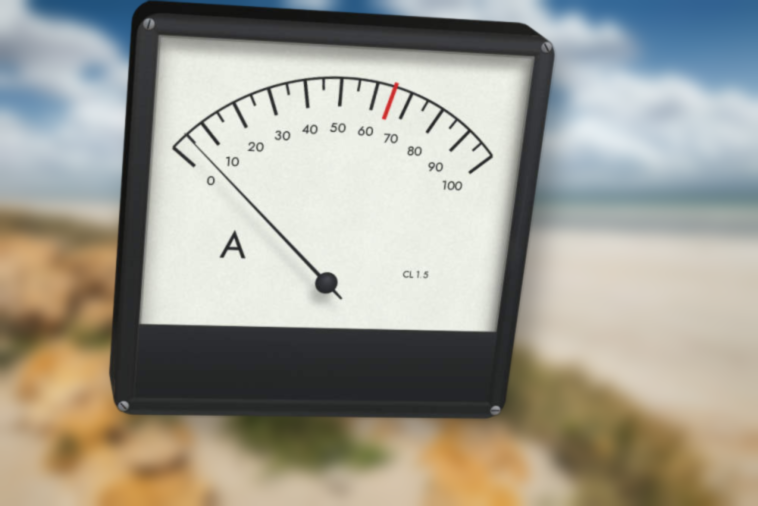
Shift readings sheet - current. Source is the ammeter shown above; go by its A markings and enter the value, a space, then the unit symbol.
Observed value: 5 A
